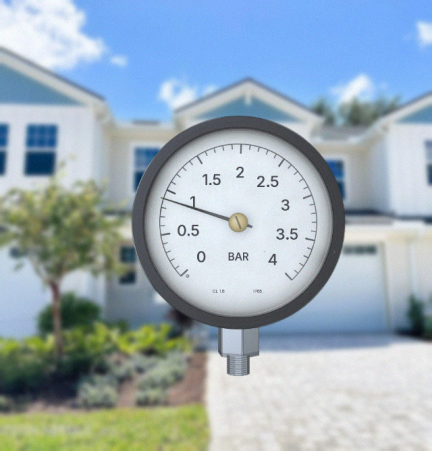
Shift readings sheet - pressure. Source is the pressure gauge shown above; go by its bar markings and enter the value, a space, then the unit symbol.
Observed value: 0.9 bar
